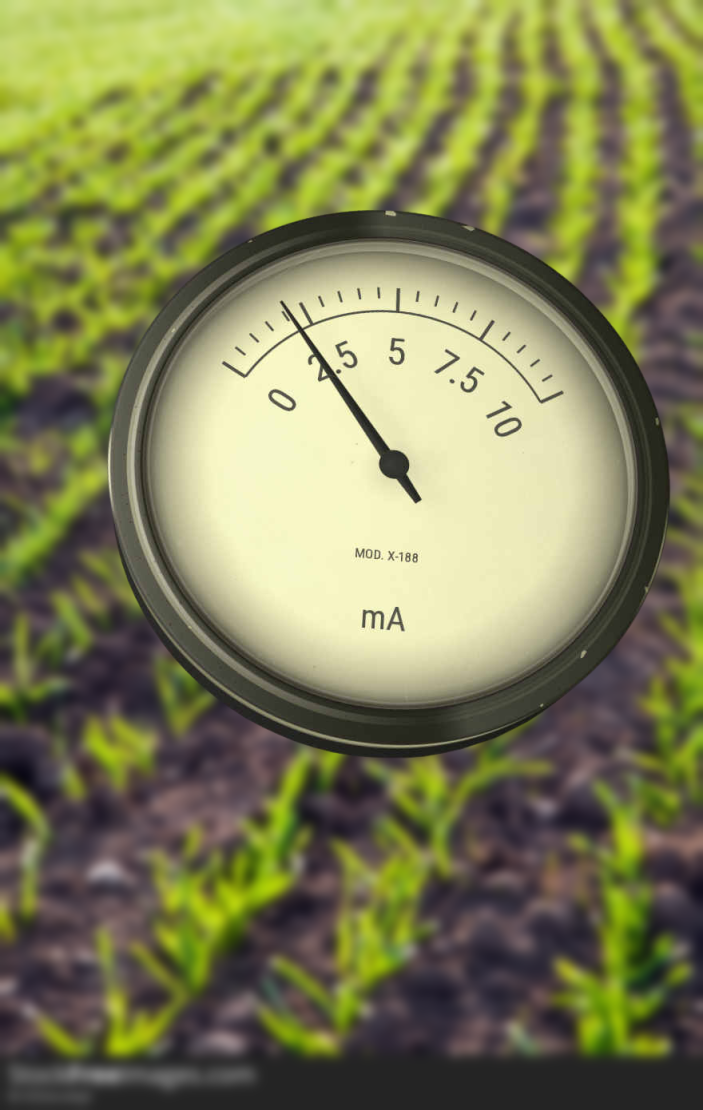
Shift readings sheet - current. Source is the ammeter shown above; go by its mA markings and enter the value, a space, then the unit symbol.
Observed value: 2 mA
